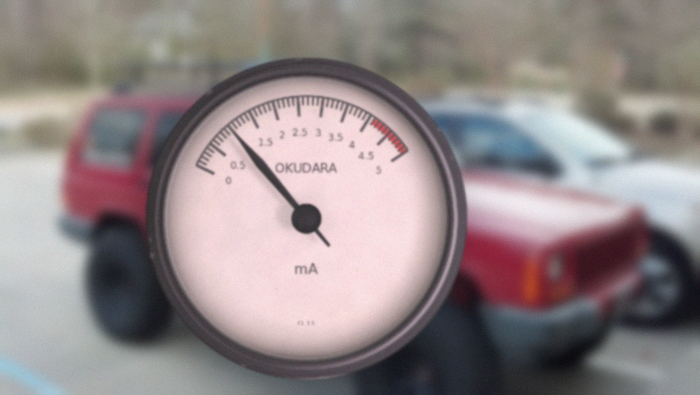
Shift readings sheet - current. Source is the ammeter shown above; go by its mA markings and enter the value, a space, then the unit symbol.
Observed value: 1 mA
